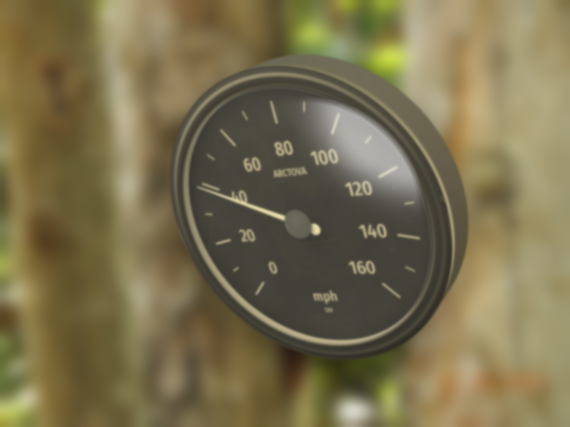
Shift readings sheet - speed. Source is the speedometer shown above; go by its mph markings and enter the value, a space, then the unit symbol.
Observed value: 40 mph
